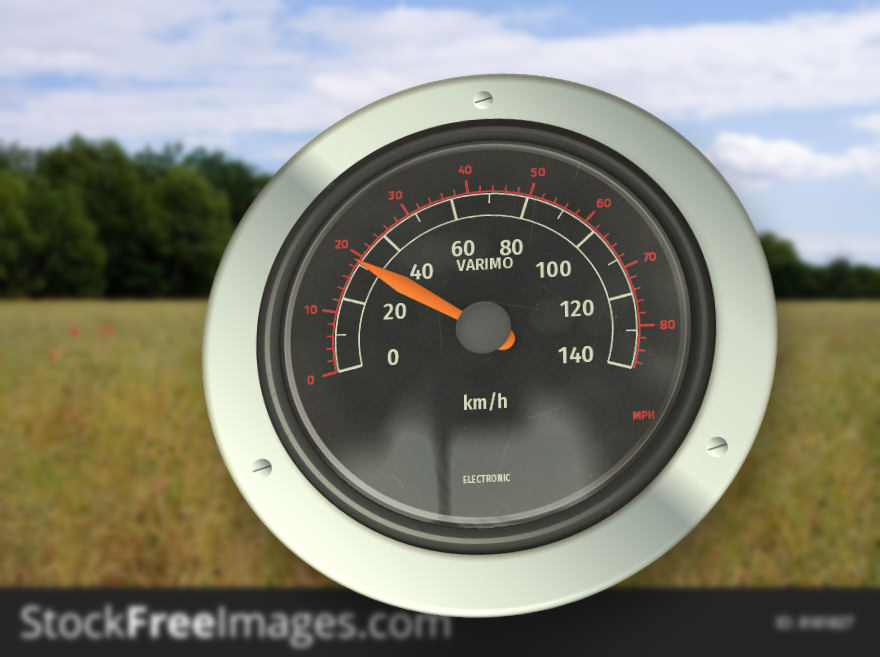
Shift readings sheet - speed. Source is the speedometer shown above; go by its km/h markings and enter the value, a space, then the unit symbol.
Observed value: 30 km/h
